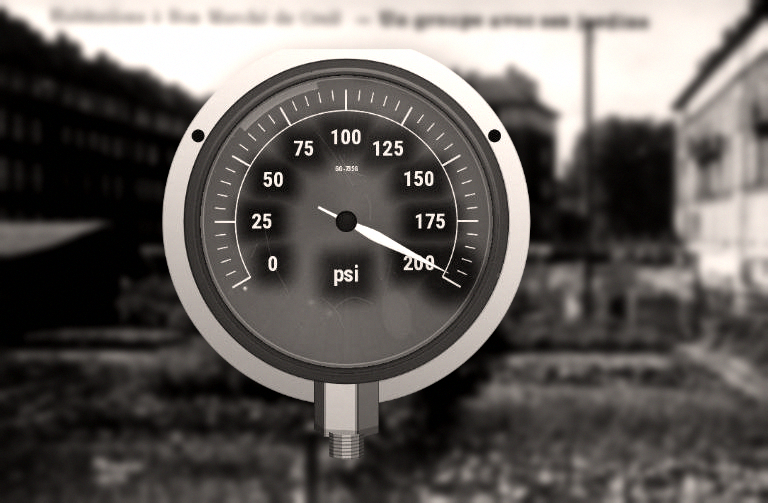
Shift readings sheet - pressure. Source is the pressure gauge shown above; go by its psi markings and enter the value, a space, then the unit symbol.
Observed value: 197.5 psi
